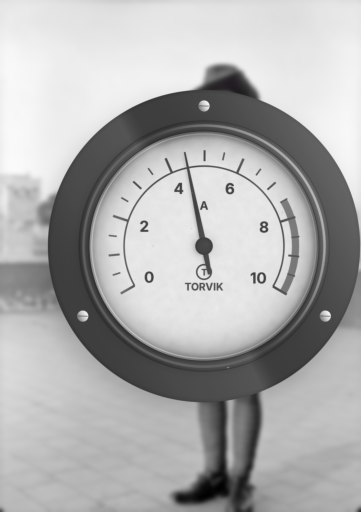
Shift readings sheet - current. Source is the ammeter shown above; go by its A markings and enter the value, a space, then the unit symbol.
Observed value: 4.5 A
